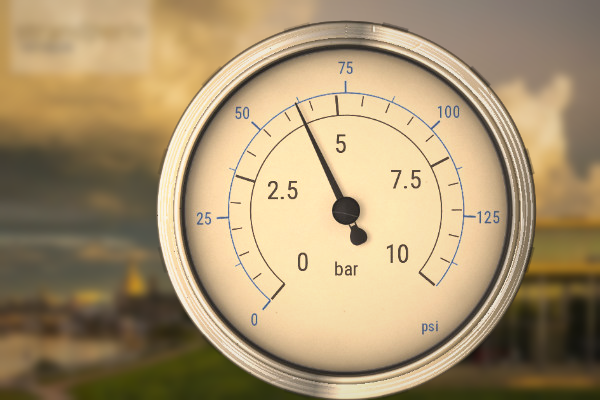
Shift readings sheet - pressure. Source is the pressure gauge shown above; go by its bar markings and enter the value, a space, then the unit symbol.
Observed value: 4.25 bar
